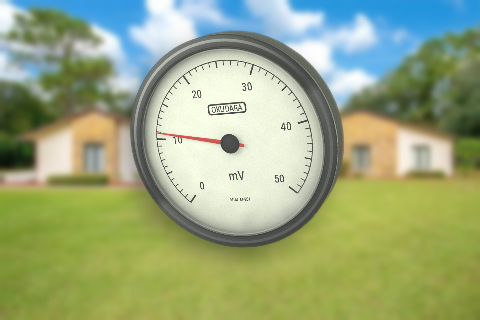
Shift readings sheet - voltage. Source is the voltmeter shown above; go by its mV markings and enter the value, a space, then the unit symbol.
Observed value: 11 mV
